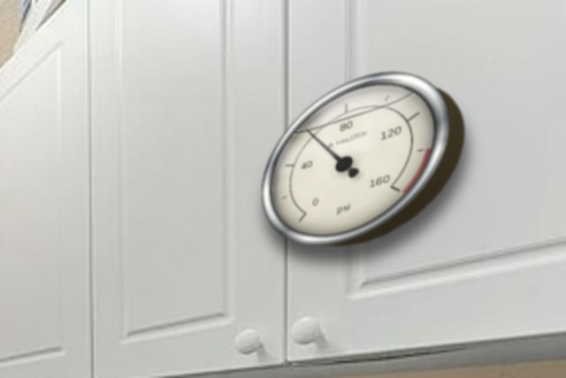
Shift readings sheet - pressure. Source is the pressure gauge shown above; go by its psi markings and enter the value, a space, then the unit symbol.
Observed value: 60 psi
